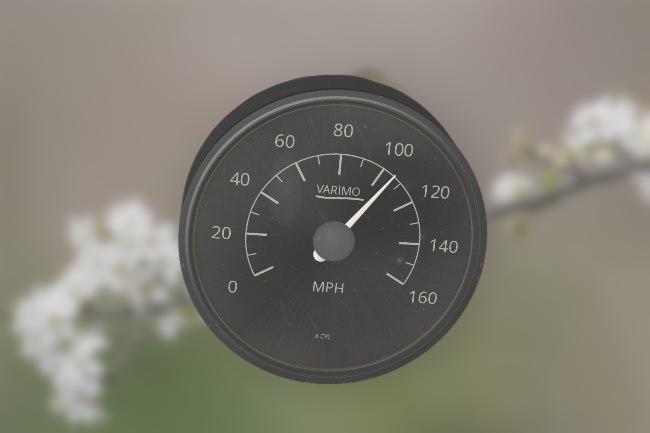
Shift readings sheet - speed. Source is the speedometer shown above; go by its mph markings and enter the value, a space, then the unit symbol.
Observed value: 105 mph
